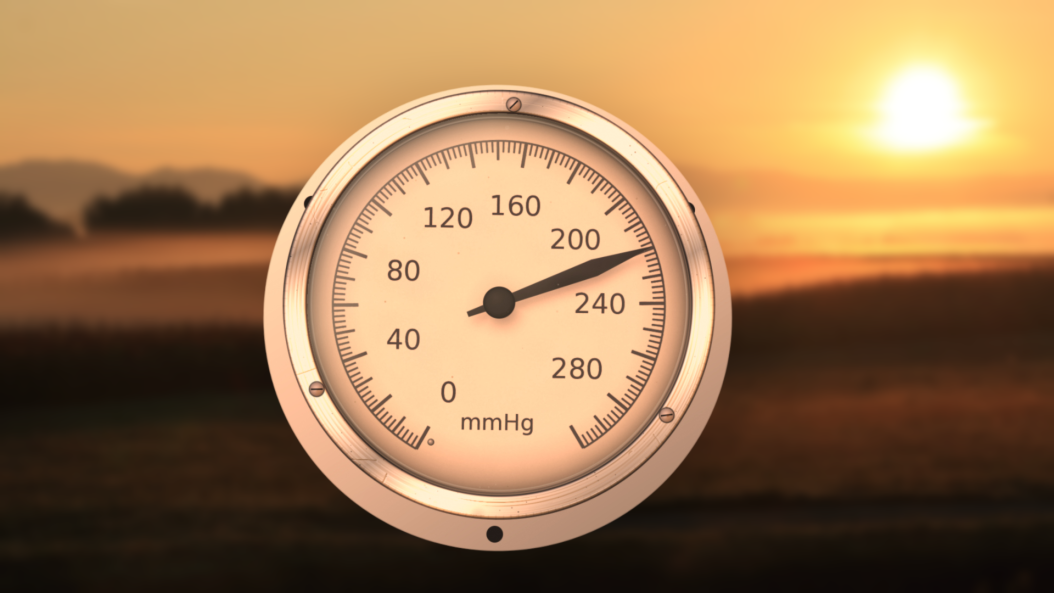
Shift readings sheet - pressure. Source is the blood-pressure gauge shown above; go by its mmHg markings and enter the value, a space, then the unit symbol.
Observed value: 220 mmHg
